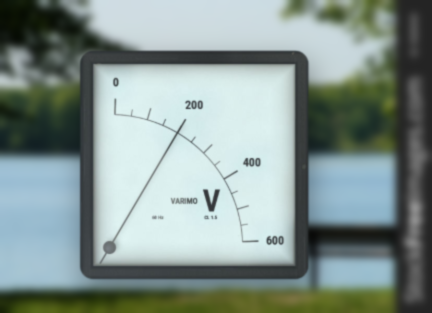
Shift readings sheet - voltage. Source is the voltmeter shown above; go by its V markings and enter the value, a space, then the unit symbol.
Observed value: 200 V
